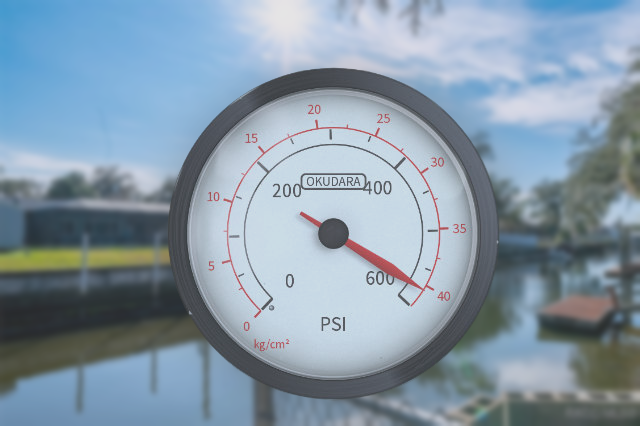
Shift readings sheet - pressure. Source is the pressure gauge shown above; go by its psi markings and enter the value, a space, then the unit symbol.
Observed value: 575 psi
